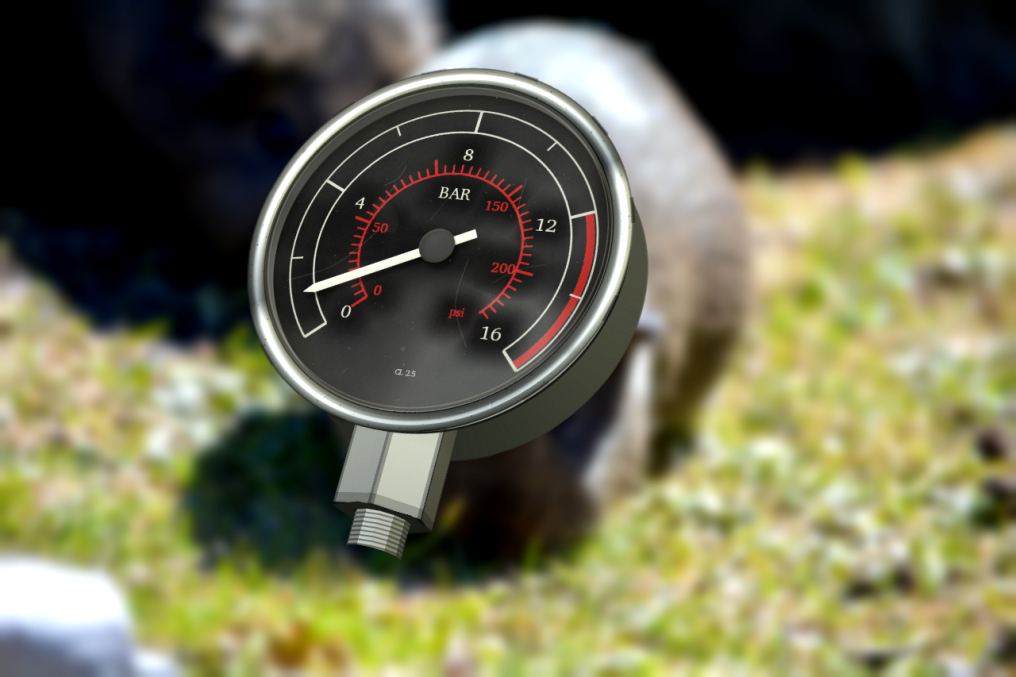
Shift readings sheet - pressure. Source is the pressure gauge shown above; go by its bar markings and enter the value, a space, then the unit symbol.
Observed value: 1 bar
